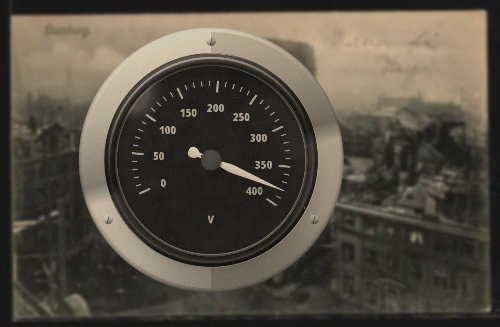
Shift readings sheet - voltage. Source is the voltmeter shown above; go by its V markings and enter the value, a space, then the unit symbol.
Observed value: 380 V
